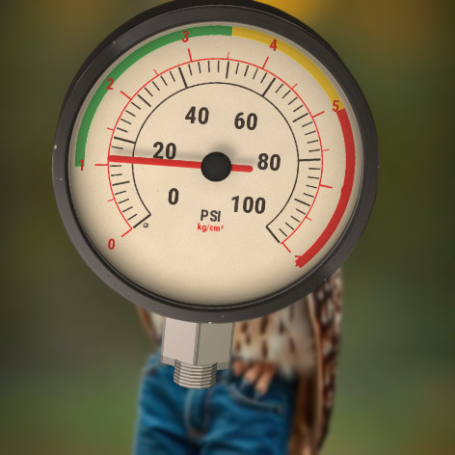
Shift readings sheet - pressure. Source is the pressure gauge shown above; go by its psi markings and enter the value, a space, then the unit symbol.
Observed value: 16 psi
